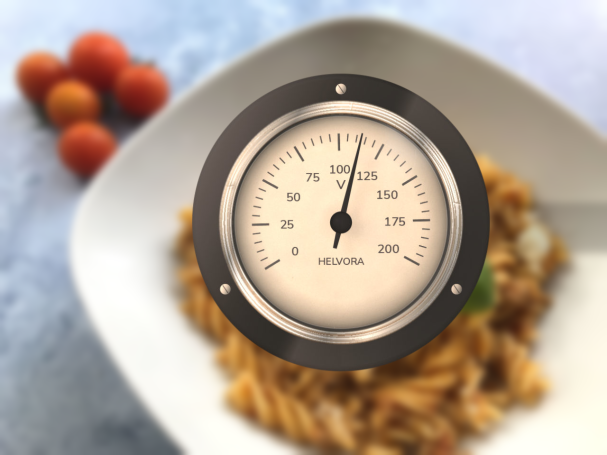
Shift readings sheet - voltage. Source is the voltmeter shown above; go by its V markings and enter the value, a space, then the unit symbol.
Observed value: 112.5 V
